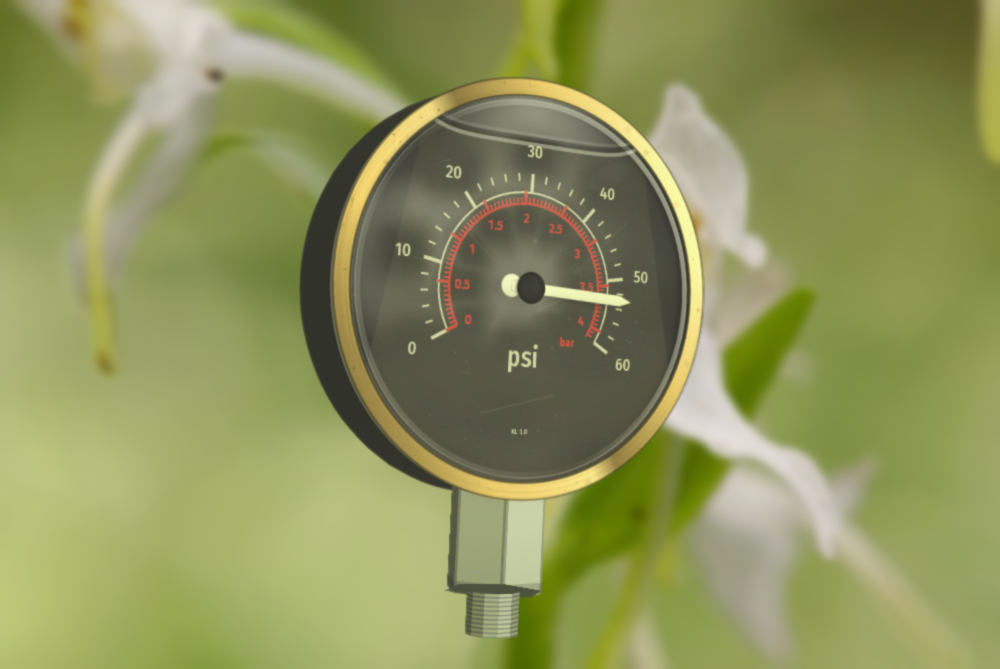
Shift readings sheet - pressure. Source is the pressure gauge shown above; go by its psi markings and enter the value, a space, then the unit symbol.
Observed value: 53 psi
